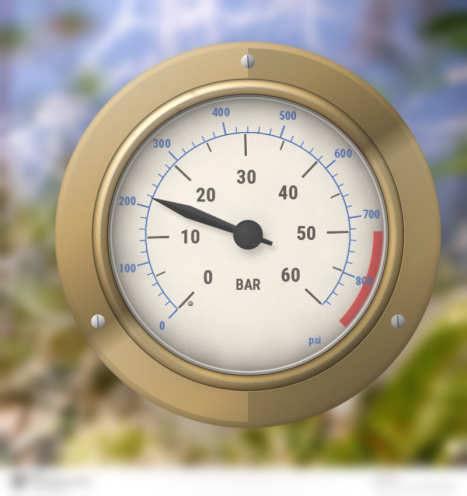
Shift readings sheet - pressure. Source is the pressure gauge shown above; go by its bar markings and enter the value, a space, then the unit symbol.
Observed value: 15 bar
